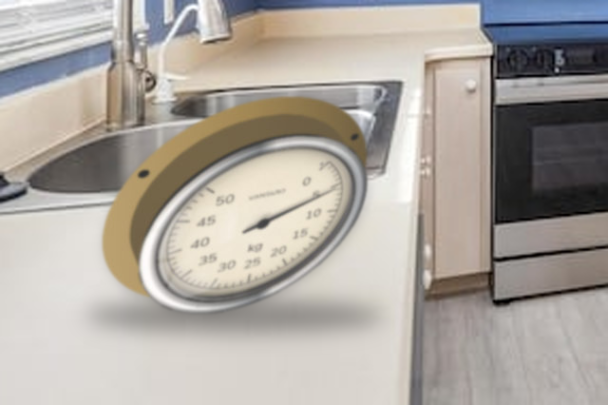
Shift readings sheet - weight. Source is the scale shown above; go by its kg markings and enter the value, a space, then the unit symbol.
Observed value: 5 kg
